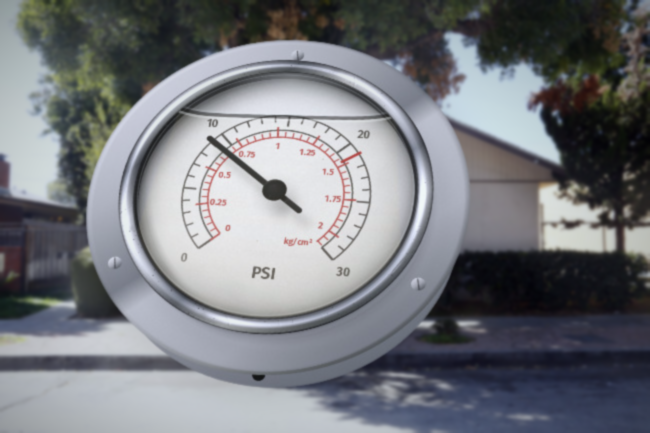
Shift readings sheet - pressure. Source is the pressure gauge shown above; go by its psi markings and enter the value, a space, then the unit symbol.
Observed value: 9 psi
